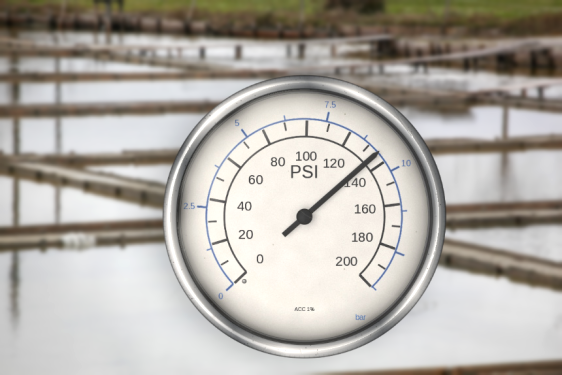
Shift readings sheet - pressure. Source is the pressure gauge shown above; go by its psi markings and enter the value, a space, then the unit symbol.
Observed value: 135 psi
